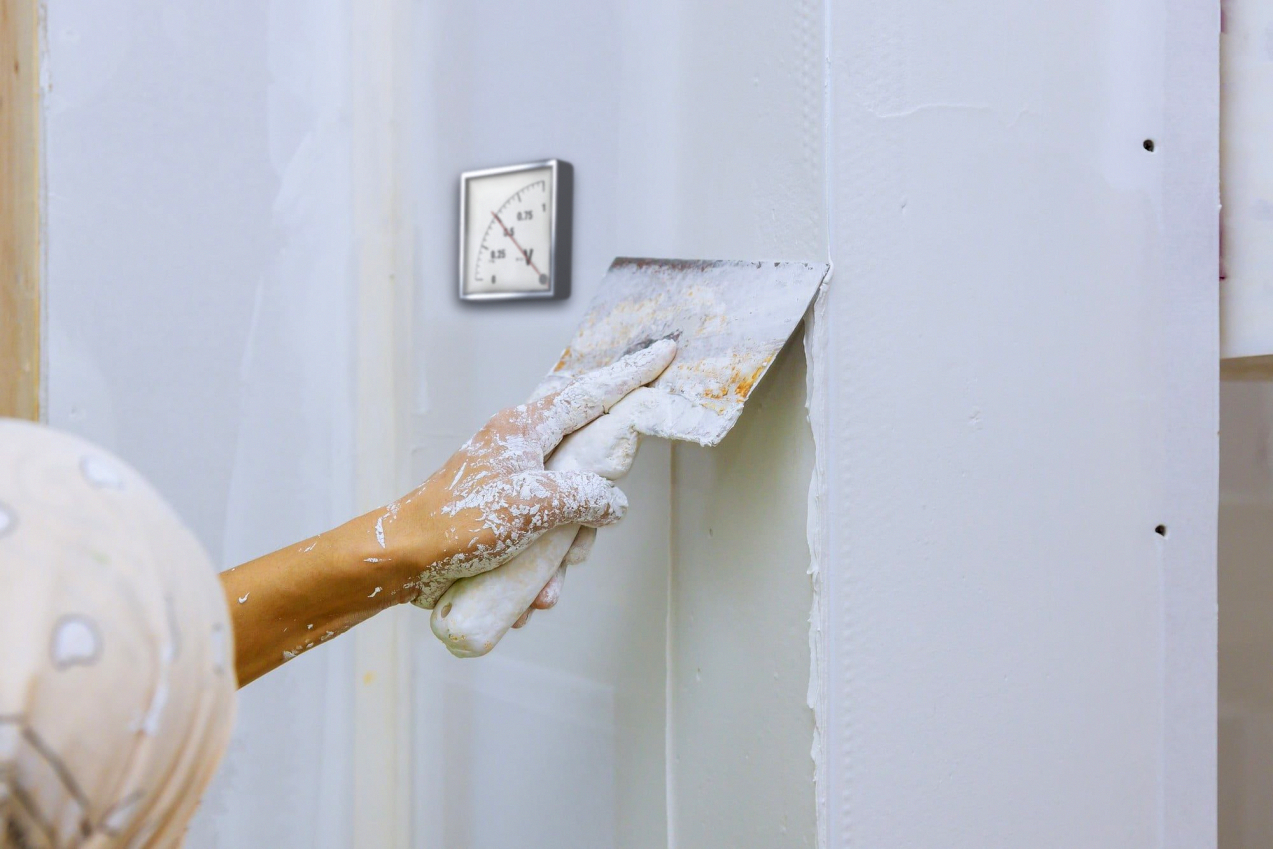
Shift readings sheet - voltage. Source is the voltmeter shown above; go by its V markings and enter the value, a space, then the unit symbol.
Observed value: 0.5 V
